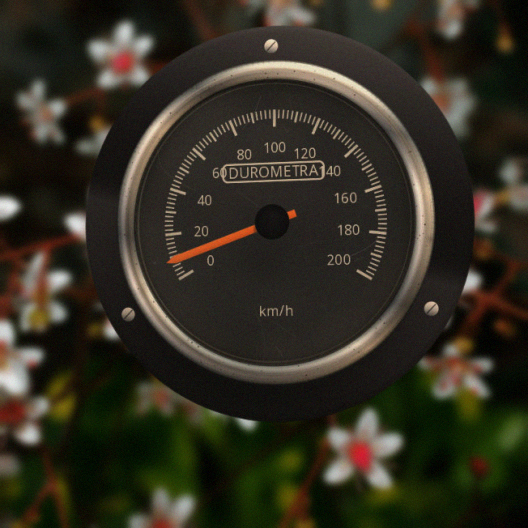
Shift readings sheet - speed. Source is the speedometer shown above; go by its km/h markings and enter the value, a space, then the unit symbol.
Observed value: 8 km/h
